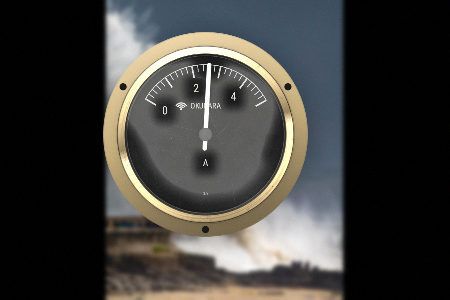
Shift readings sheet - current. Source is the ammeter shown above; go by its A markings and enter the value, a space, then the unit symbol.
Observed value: 2.6 A
